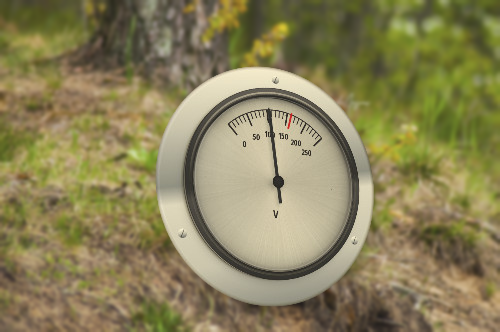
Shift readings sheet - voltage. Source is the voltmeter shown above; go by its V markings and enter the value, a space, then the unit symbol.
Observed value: 100 V
